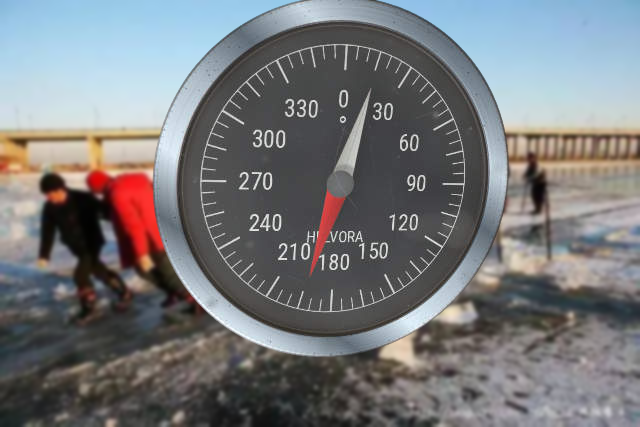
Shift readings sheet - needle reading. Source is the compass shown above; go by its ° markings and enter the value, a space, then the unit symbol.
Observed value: 195 °
